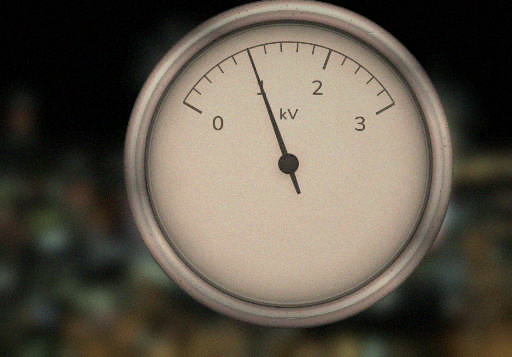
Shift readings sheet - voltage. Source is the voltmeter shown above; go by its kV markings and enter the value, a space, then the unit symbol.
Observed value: 1 kV
